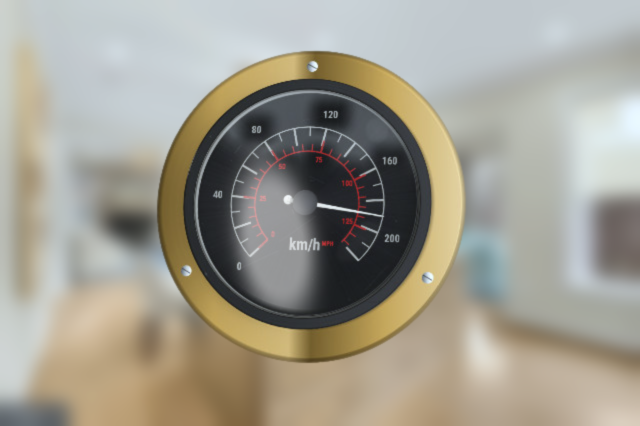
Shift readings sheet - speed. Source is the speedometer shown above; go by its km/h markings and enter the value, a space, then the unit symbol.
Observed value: 190 km/h
